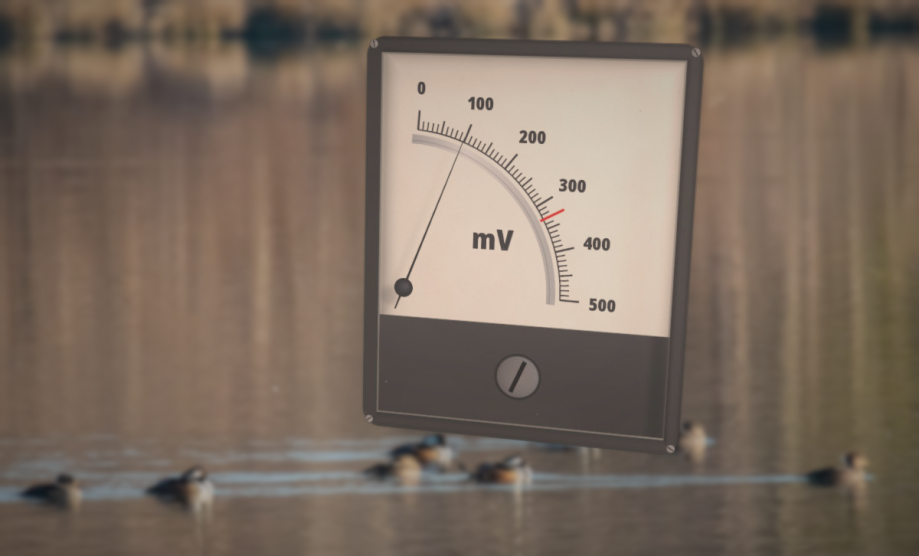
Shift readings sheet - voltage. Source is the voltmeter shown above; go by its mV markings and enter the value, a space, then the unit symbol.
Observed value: 100 mV
